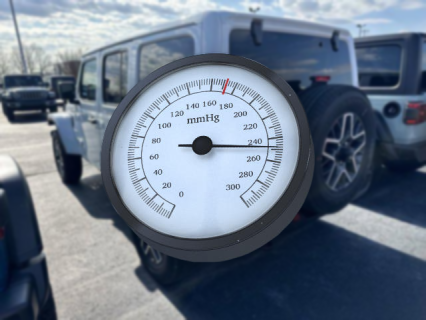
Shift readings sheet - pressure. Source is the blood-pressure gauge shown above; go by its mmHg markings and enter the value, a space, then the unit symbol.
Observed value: 250 mmHg
